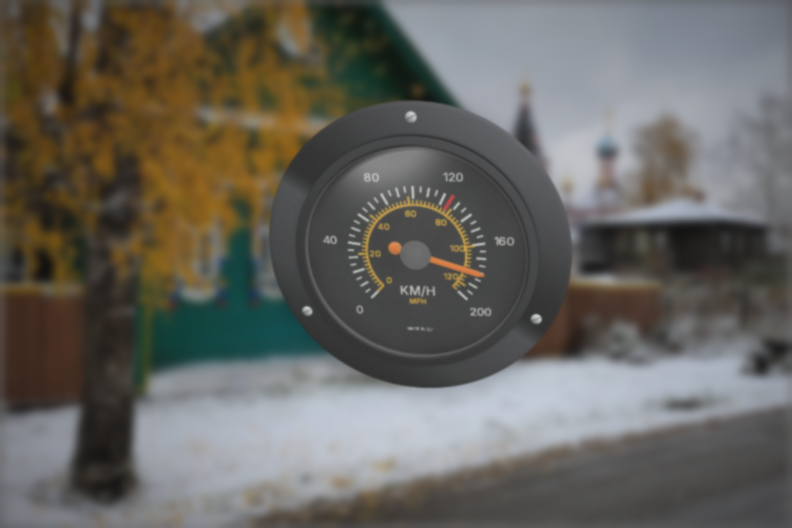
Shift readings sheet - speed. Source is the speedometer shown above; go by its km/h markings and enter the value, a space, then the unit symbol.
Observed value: 180 km/h
